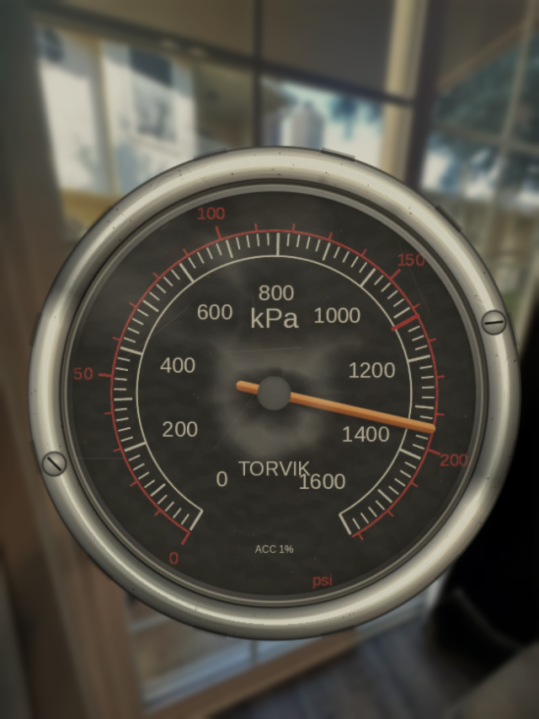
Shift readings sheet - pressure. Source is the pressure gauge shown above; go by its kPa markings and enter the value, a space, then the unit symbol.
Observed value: 1340 kPa
